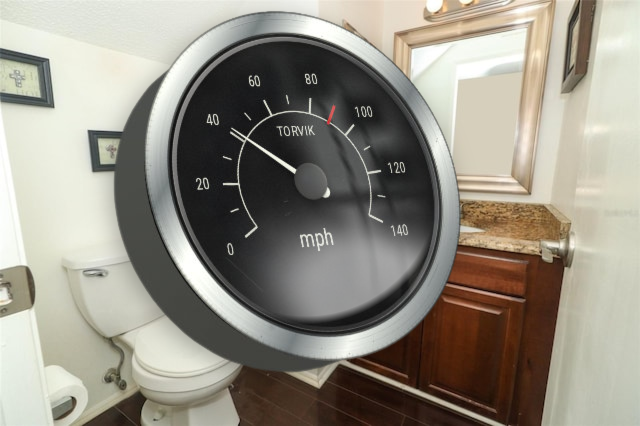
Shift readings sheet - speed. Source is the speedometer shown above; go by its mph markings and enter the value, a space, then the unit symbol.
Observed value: 40 mph
